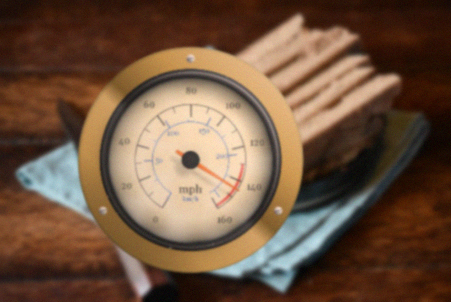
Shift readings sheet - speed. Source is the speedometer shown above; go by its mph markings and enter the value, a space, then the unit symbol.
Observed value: 145 mph
